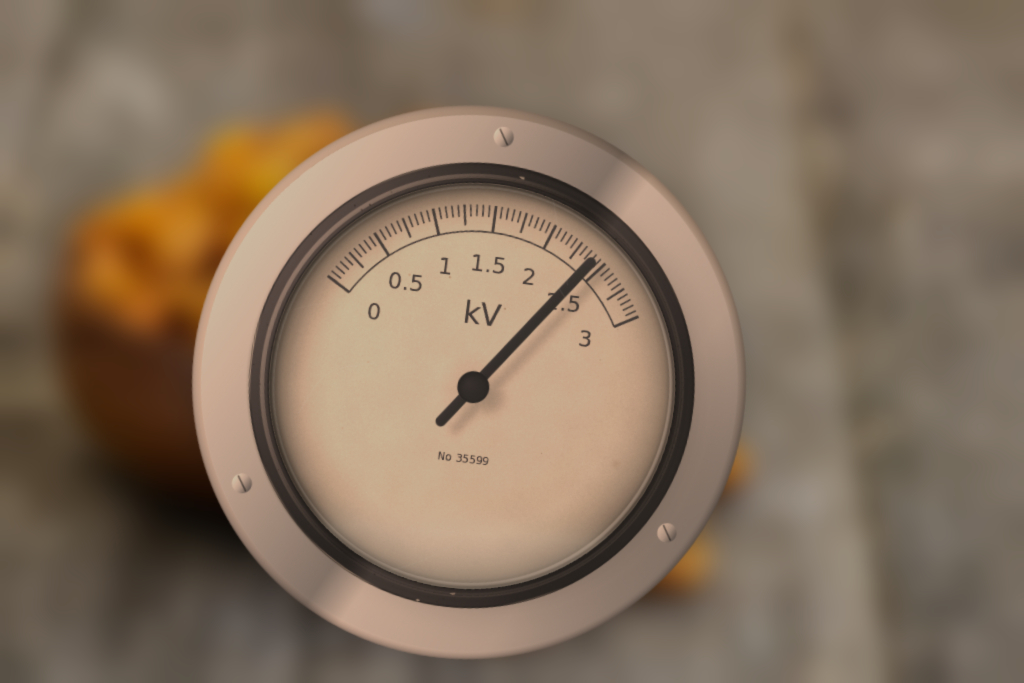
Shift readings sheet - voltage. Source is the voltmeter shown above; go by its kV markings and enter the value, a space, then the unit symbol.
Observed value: 2.4 kV
